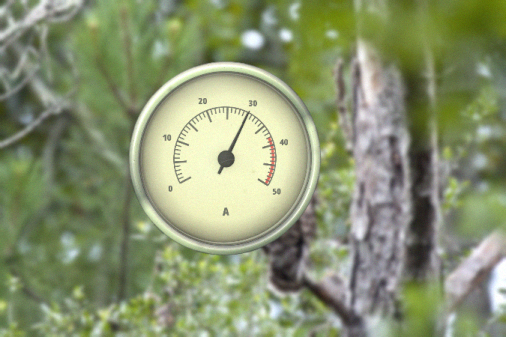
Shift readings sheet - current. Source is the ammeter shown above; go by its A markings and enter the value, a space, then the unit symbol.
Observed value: 30 A
